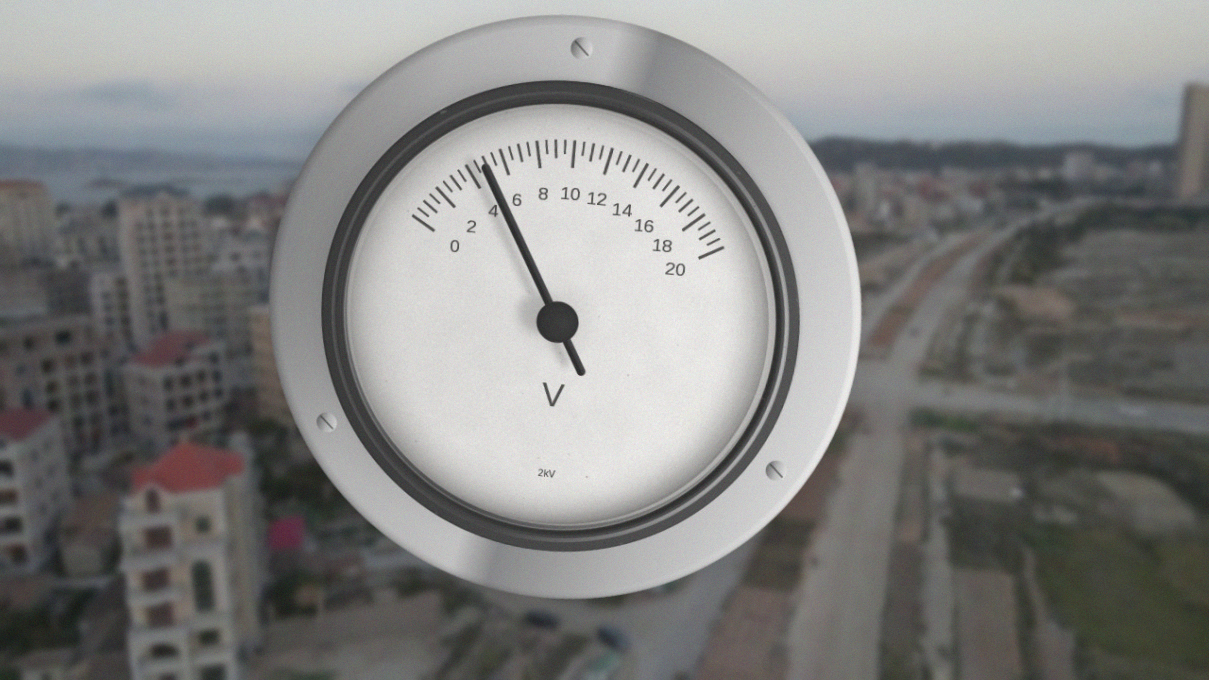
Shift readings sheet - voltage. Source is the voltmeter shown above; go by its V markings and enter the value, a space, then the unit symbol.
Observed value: 5 V
